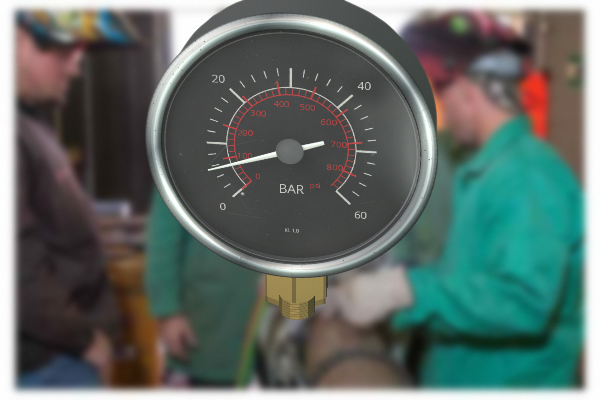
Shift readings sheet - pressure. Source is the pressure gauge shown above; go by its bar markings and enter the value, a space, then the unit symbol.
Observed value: 6 bar
